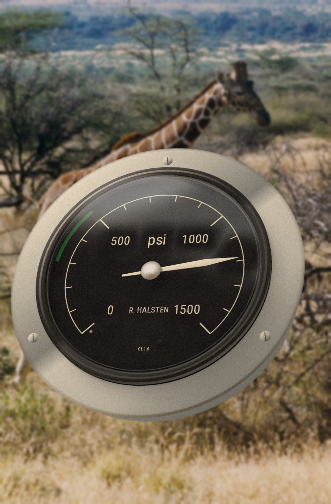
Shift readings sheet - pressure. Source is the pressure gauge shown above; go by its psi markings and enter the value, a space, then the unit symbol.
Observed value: 1200 psi
